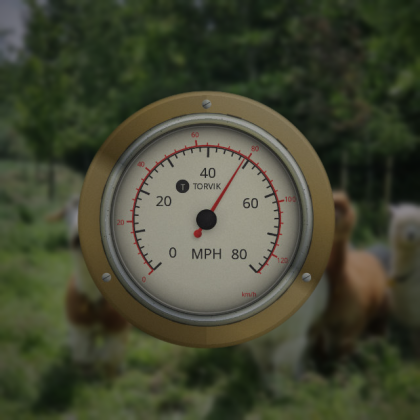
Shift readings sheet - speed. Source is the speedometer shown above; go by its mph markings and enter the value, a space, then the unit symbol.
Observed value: 49 mph
